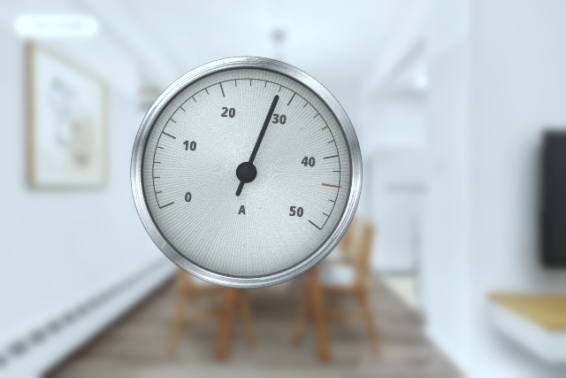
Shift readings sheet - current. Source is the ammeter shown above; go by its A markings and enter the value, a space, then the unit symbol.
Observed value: 28 A
